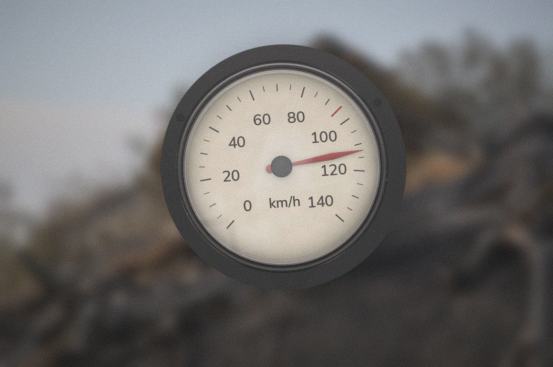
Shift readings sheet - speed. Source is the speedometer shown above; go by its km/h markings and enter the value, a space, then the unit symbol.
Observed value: 112.5 km/h
